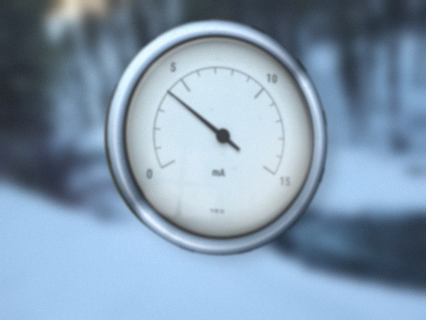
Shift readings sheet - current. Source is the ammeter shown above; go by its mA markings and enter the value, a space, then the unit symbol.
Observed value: 4 mA
